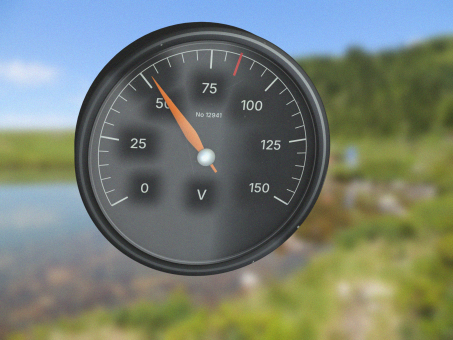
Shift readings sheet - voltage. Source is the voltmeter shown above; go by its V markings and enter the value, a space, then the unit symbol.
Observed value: 52.5 V
